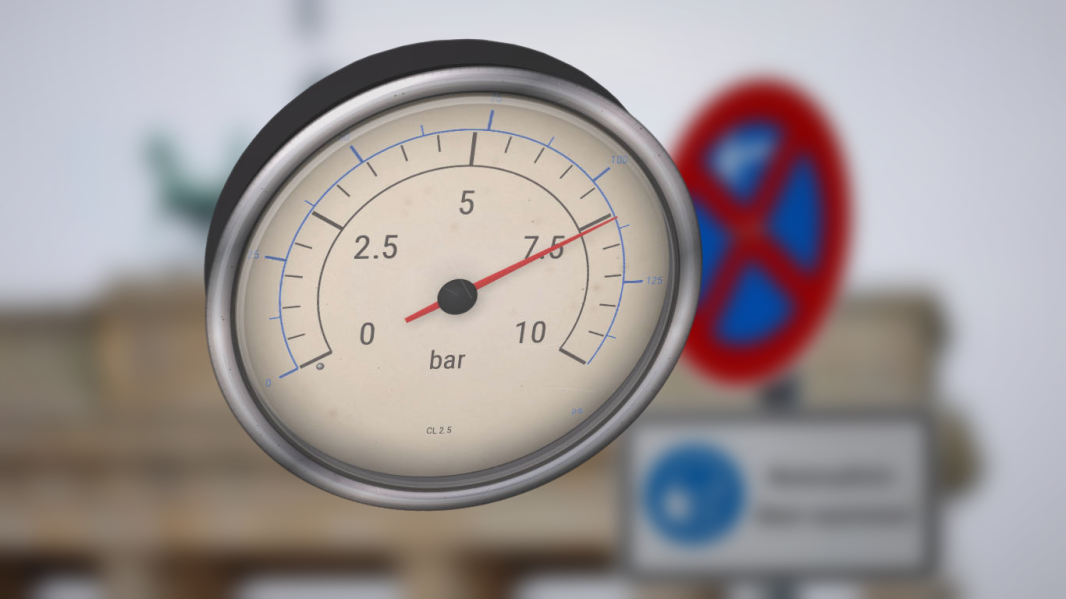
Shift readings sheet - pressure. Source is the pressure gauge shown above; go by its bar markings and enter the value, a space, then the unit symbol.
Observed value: 7.5 bar
